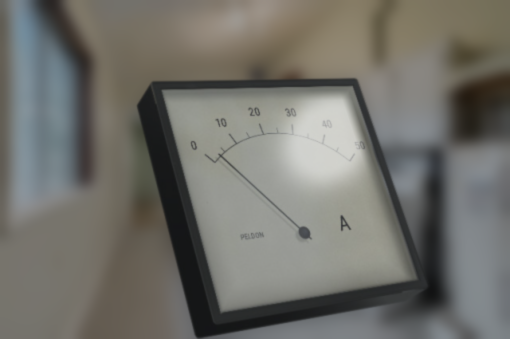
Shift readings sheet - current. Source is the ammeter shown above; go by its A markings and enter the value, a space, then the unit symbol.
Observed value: 2.5 A
